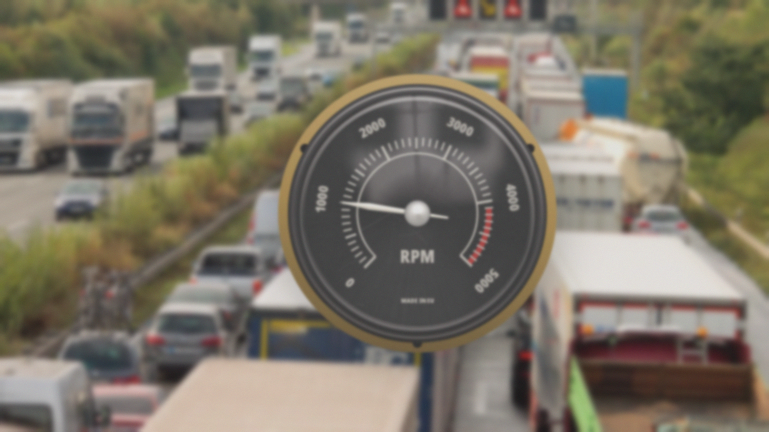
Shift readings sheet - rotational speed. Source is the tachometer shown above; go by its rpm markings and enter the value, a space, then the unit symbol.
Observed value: 1000 rpm
